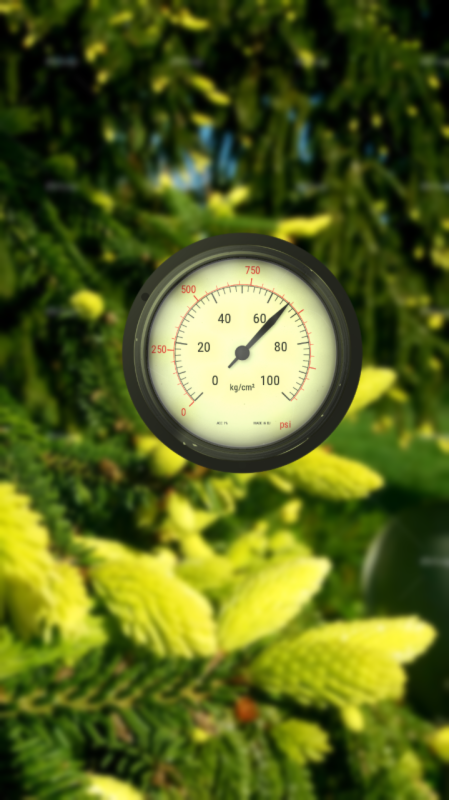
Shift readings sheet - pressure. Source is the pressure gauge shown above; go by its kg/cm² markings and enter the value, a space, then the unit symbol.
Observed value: 66 kg/cm²
